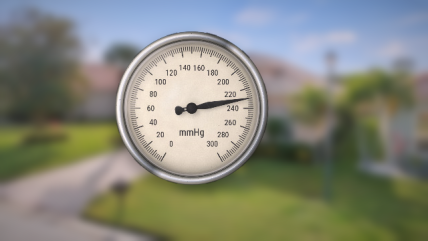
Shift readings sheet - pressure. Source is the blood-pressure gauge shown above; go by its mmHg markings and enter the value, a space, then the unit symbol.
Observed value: 230 mmHg
